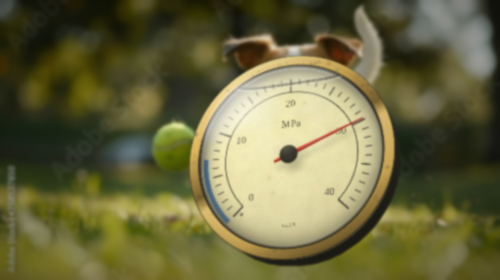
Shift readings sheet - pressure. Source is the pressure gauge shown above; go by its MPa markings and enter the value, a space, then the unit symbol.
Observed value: 30 MPa
